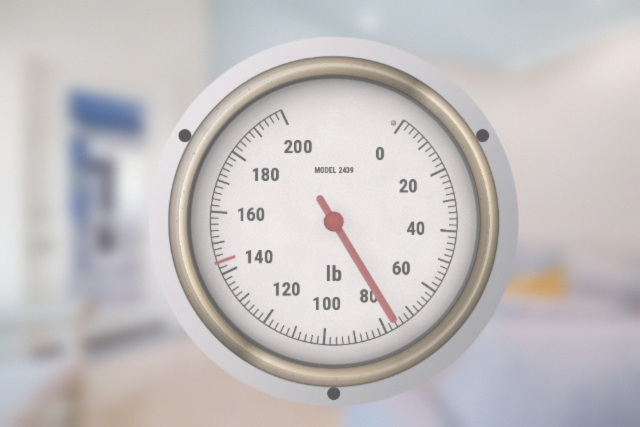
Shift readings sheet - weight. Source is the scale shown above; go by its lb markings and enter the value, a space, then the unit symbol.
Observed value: 76 lb
